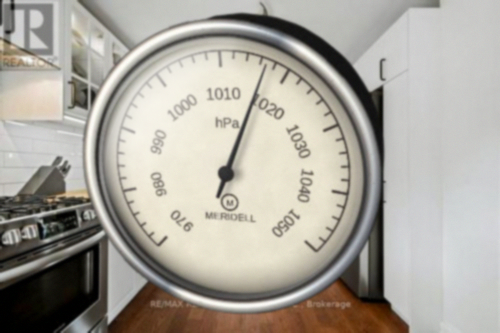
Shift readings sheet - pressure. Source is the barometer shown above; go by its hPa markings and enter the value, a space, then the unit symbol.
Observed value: 1017 hPa
